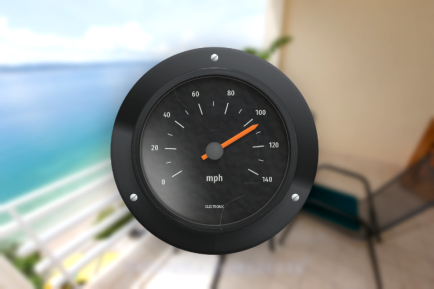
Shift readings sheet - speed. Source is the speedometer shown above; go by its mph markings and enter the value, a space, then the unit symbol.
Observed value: 105 mph
